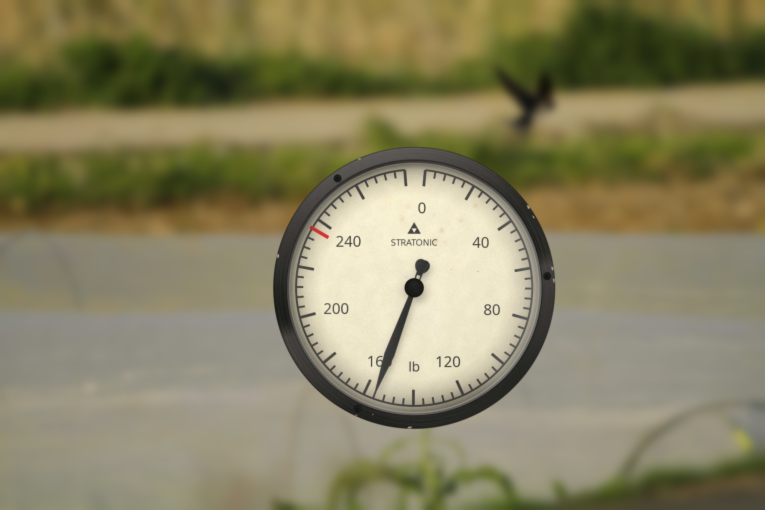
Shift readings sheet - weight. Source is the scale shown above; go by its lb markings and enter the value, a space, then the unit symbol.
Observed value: 156 lb
